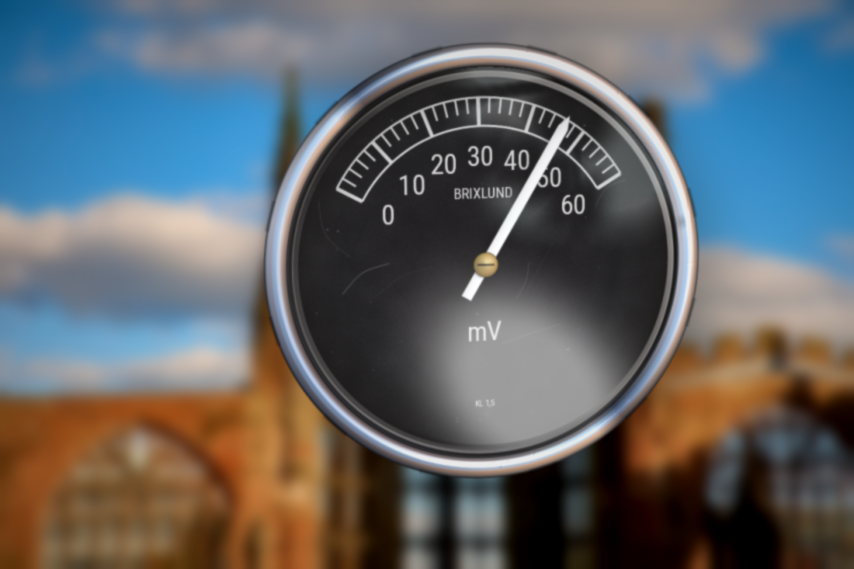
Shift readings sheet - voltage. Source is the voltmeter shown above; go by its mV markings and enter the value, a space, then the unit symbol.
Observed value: 46 mV
